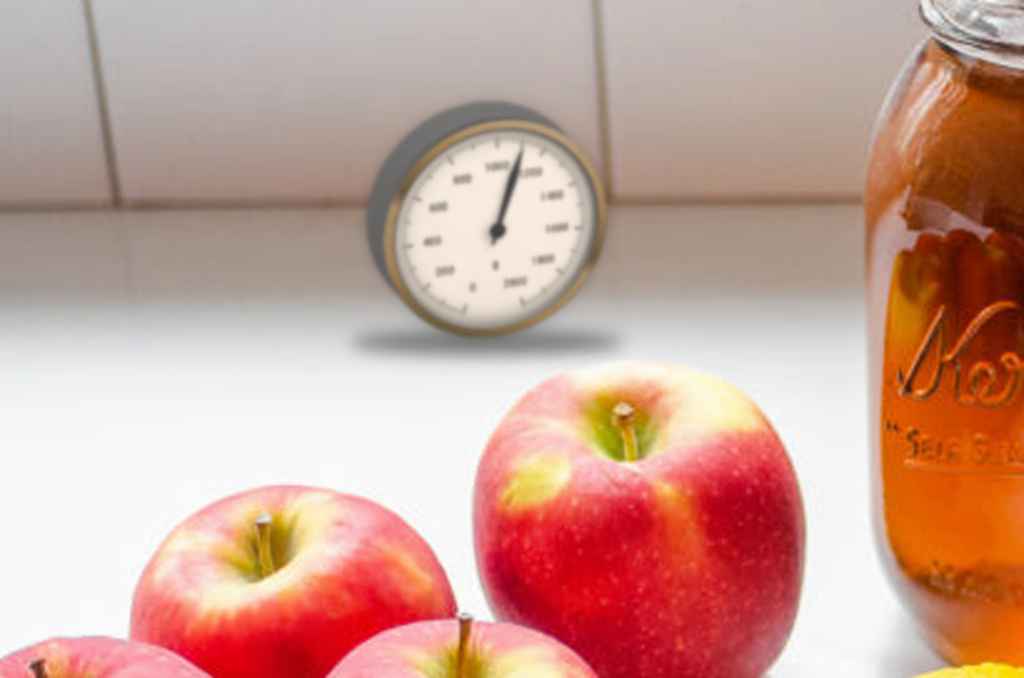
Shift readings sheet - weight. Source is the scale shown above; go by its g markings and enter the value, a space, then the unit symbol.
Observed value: 1100 g
